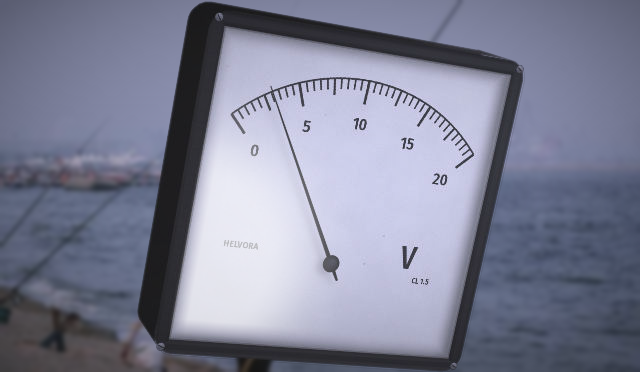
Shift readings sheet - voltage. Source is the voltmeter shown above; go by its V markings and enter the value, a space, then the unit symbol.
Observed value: 3 V
